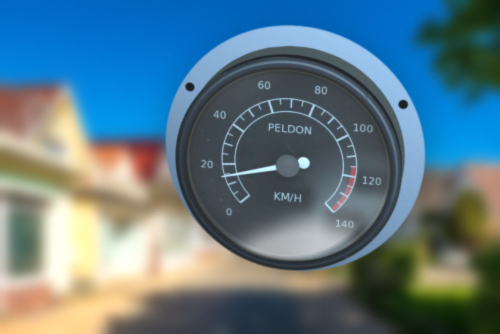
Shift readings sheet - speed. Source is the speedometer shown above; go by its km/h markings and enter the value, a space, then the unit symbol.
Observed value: 15 km/h
